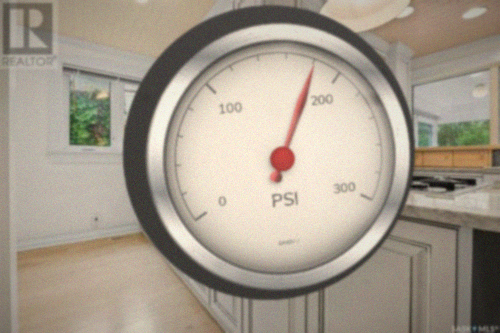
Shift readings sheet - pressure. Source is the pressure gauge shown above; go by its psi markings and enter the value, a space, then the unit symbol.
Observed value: 180 psi
